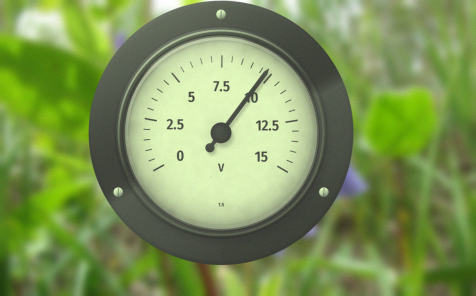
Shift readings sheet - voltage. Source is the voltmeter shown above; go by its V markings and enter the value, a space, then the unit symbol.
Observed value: 9.75 V
